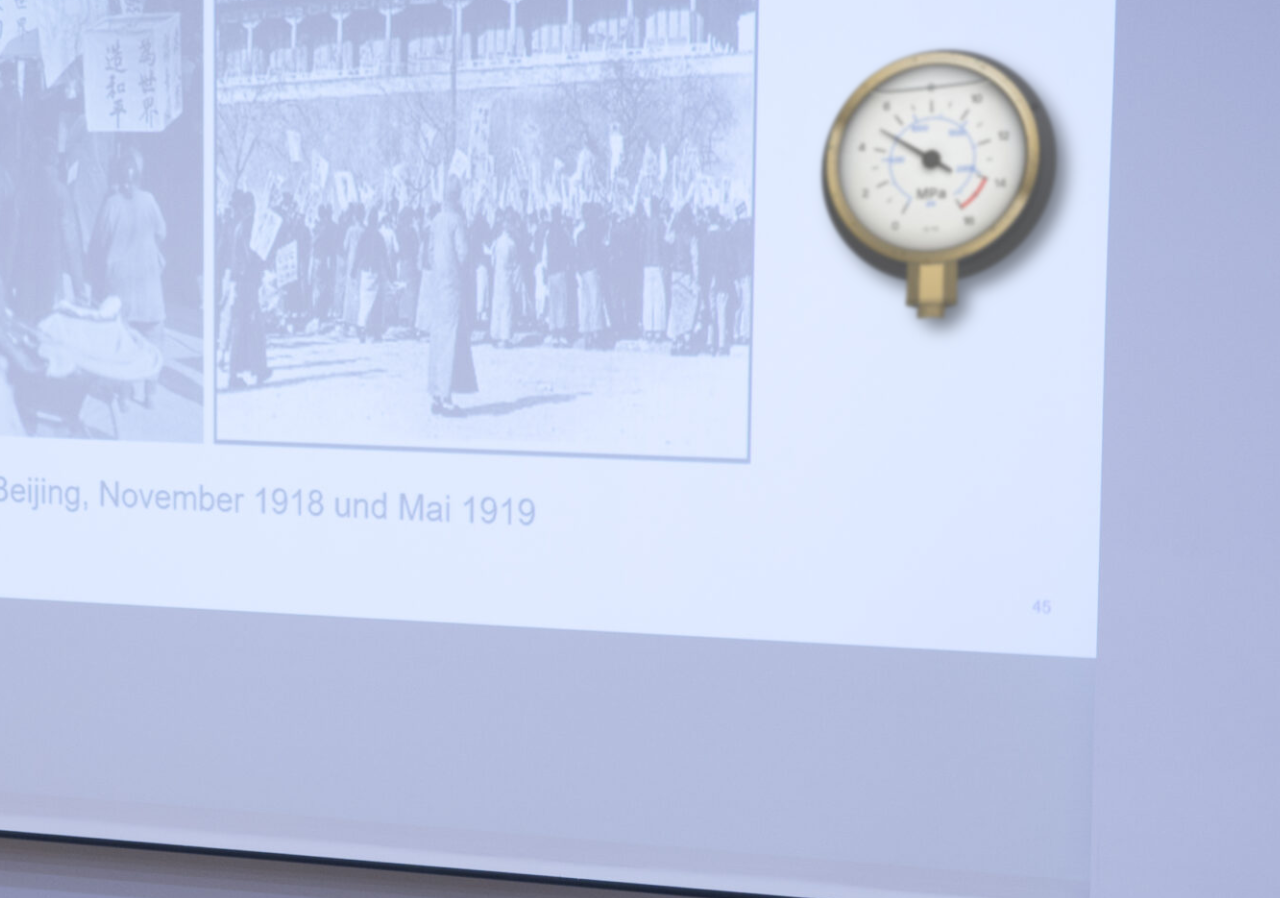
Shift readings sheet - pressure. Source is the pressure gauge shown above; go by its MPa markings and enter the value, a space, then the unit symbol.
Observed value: 5 MPa
